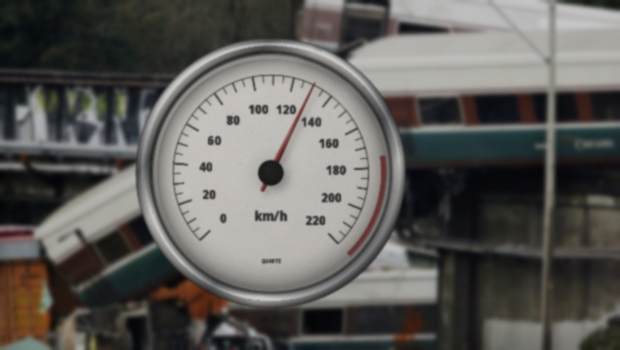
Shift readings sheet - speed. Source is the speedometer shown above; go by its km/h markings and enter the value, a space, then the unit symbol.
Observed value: 130 km/h
